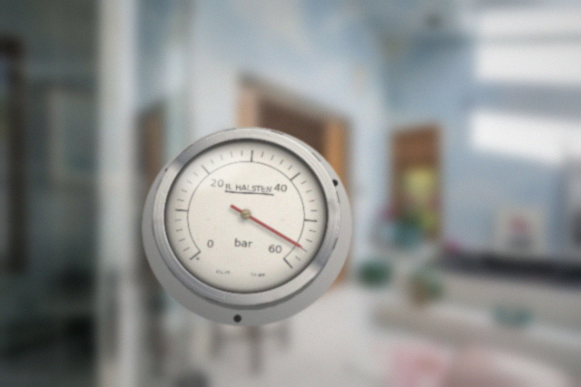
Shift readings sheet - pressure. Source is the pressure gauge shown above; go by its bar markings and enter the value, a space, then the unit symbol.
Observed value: 56 bar
